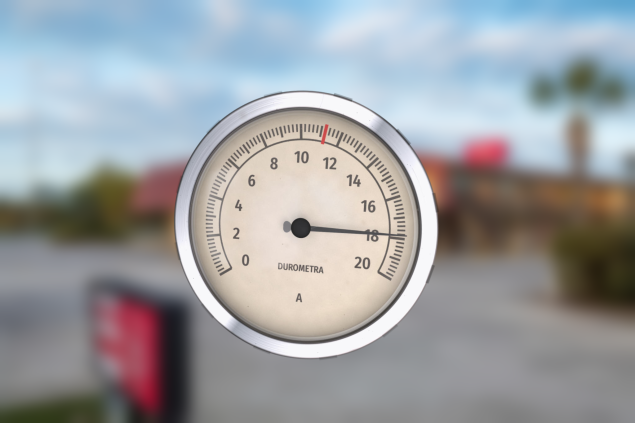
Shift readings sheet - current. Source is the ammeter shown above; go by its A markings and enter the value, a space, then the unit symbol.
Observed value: 17.8 A
